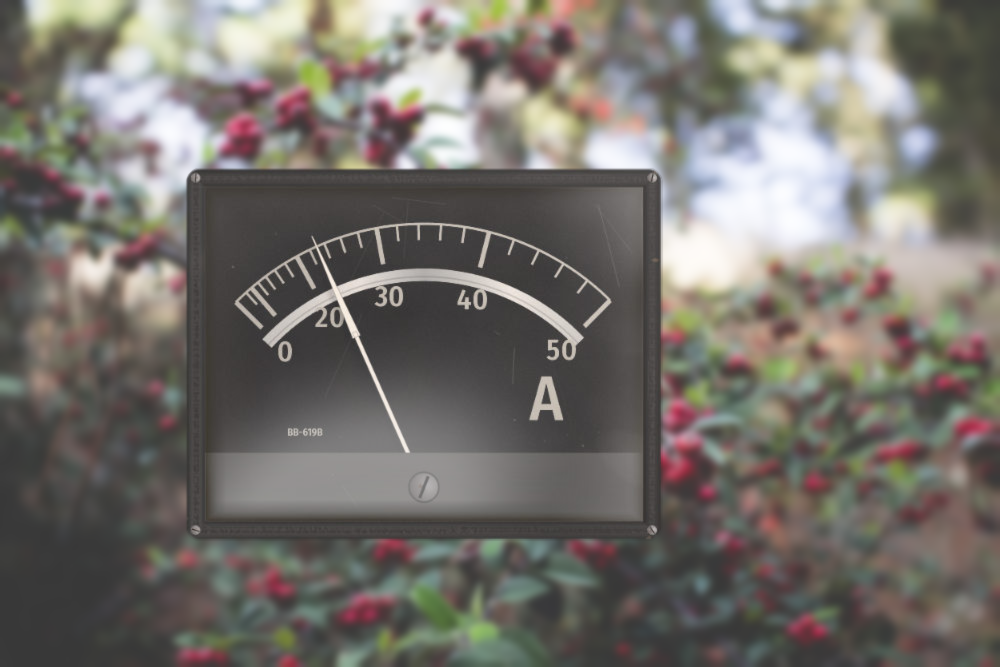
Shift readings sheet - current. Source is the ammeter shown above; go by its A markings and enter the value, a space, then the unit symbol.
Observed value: 23 A
